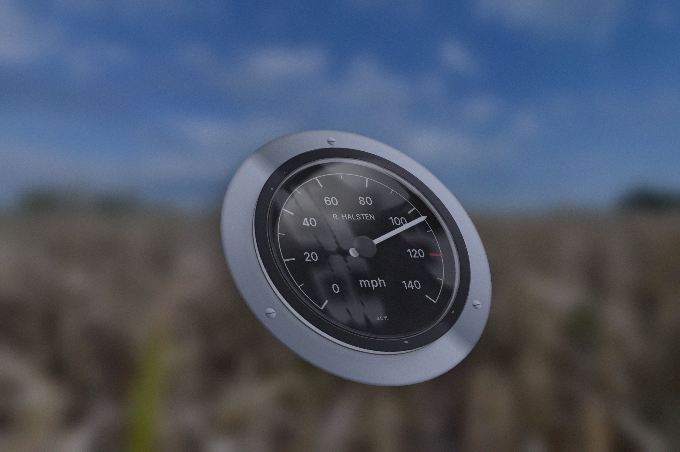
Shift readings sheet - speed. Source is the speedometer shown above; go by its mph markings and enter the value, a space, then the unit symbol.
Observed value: 105 mph
